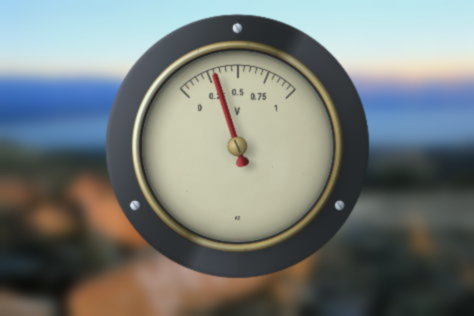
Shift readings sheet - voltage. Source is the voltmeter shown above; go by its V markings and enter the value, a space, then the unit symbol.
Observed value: 0.3 V
